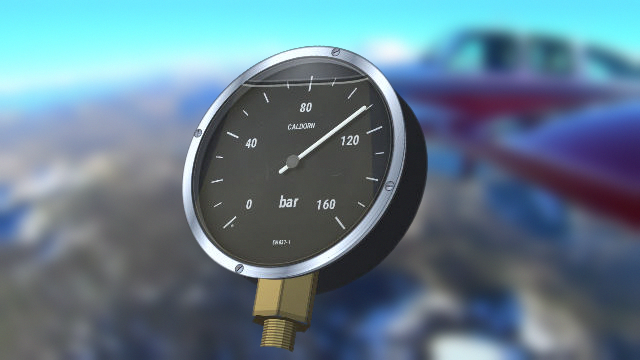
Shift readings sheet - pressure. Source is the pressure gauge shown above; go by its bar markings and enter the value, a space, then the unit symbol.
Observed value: 110 bar
